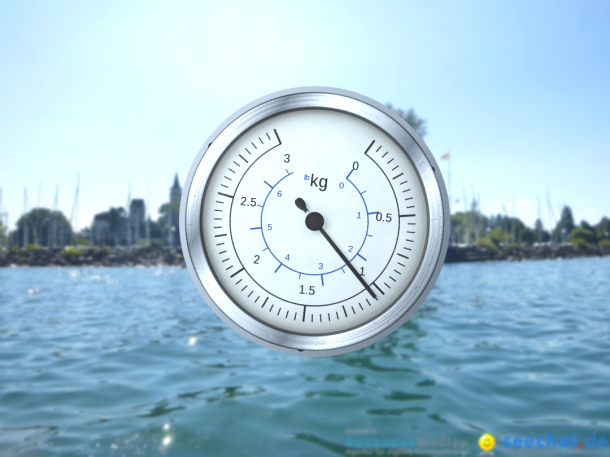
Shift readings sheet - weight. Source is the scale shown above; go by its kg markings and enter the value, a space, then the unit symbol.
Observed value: 1.05 kg
